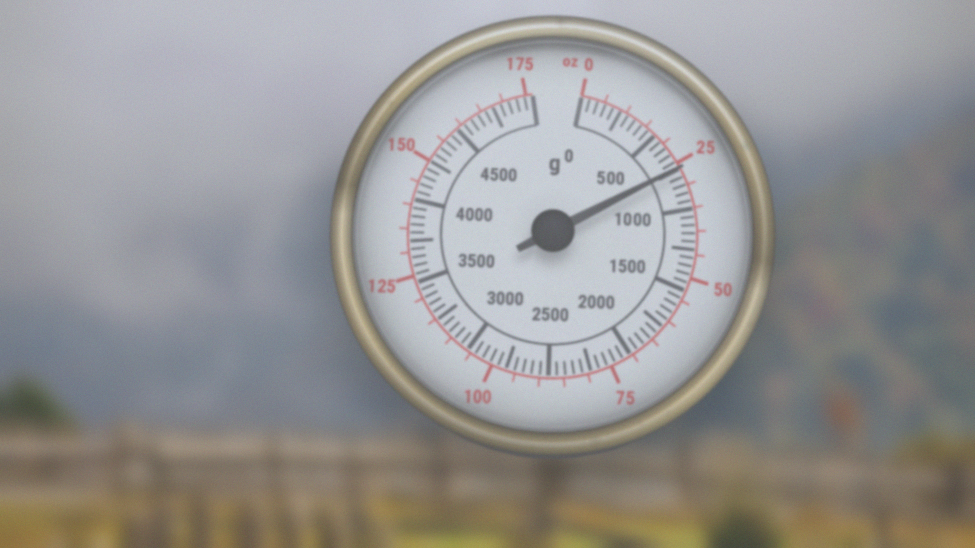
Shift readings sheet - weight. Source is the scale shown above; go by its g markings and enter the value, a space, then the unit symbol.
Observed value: 750 g
